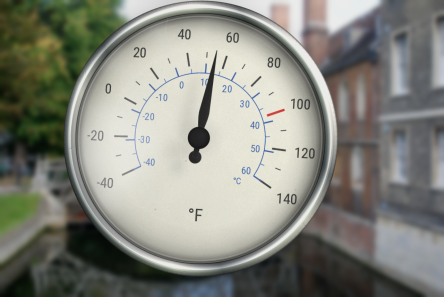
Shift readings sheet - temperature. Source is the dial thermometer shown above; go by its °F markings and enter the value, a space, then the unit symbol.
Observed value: 55 °F
